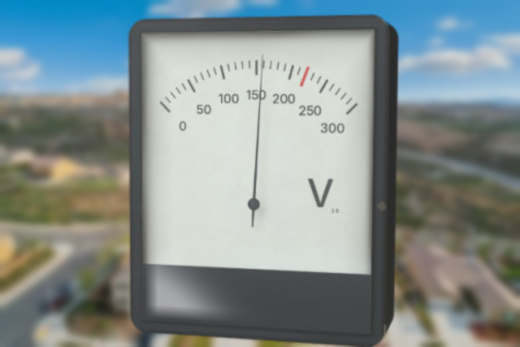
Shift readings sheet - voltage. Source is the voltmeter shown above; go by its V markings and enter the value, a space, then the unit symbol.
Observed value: 160 V
